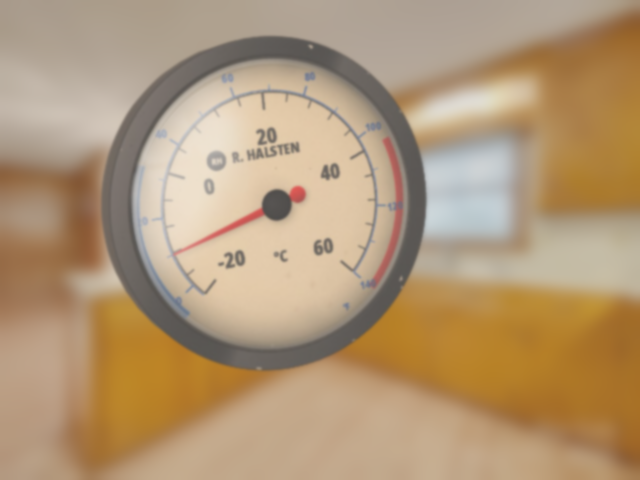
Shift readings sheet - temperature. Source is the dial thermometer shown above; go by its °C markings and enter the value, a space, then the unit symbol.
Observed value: -12 °C
